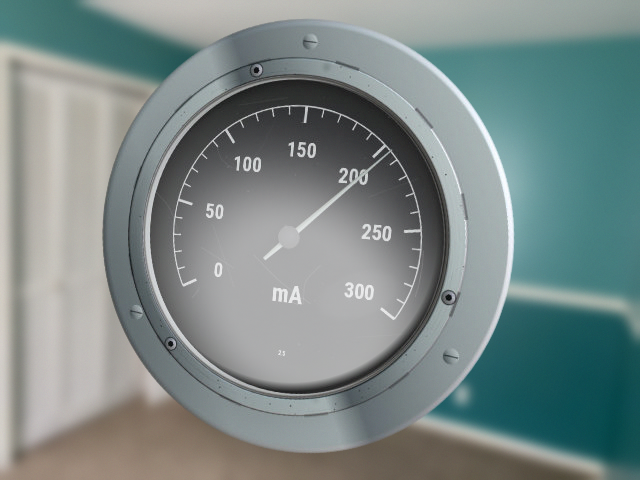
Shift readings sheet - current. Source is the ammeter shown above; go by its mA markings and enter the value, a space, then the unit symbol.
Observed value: 205 mA
